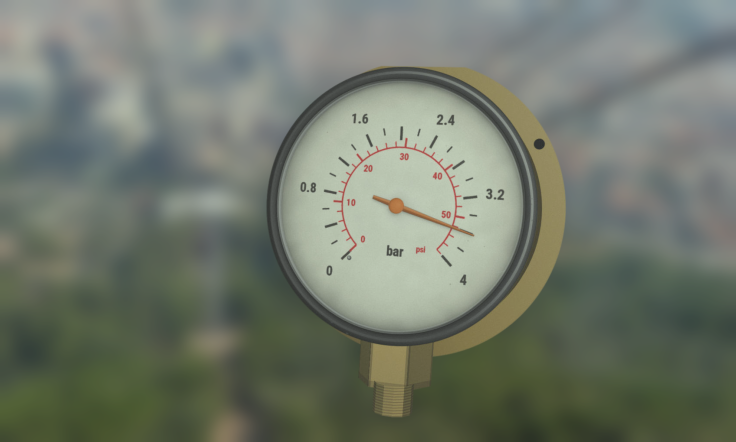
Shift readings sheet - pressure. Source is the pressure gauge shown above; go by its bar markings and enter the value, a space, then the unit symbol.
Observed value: 3.6 bar
